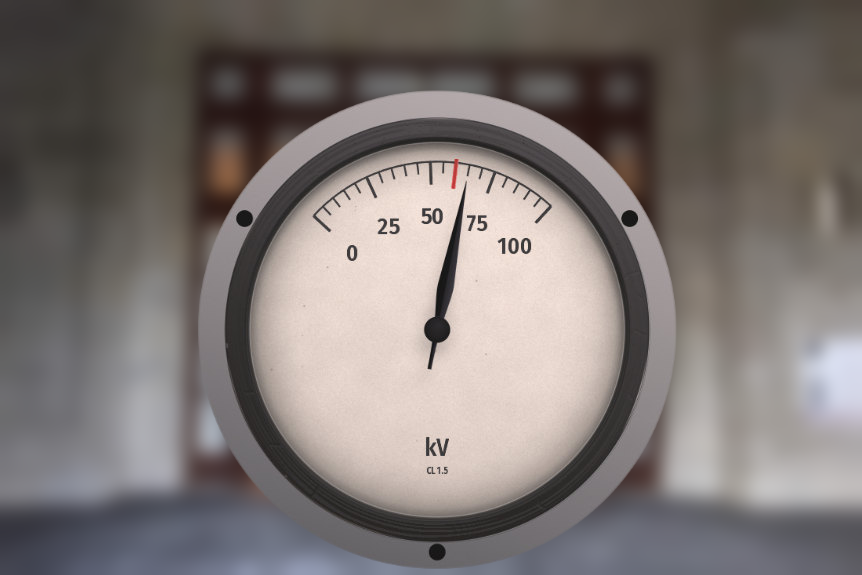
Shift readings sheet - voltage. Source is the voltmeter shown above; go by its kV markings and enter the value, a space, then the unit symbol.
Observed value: 65 kV
